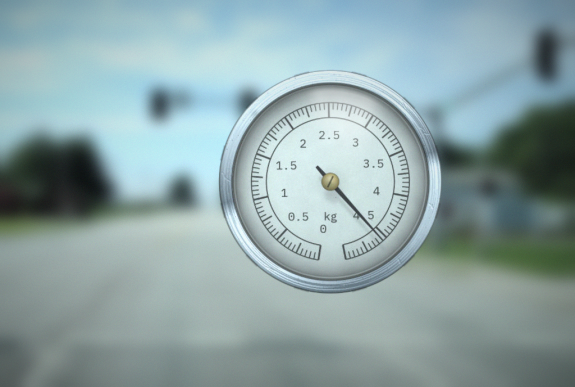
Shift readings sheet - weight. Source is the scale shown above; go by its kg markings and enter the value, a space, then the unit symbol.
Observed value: 4.55 kg
